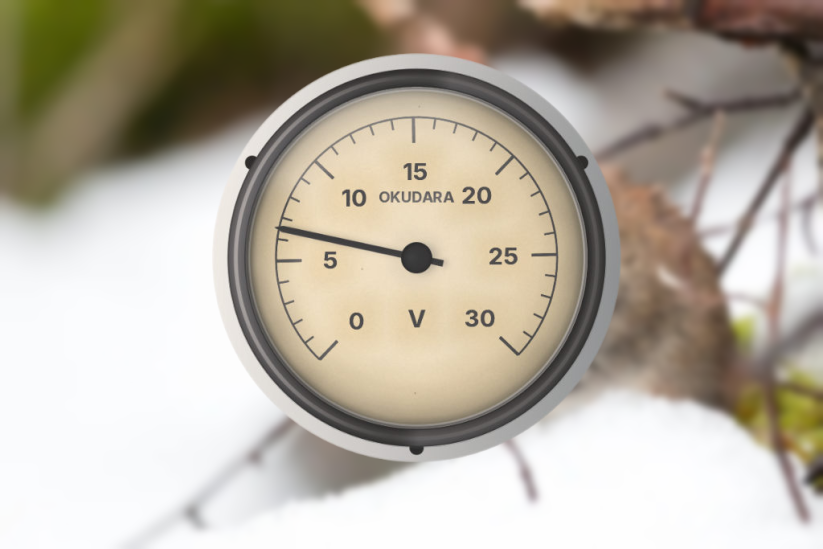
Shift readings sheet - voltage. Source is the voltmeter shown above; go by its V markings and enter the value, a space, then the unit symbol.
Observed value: 6.5 V
